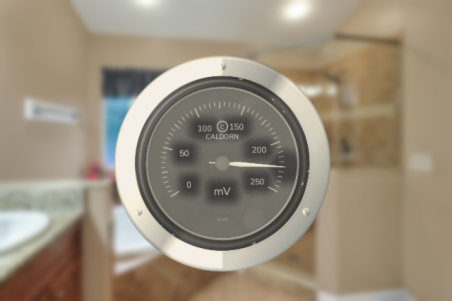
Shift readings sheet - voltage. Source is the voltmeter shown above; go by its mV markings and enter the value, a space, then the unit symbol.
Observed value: 225 mV
